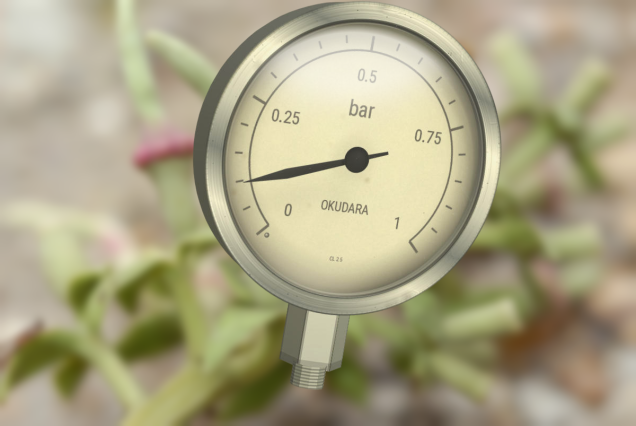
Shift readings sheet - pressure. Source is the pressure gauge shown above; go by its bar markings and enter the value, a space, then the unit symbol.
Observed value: 0.1 bar
